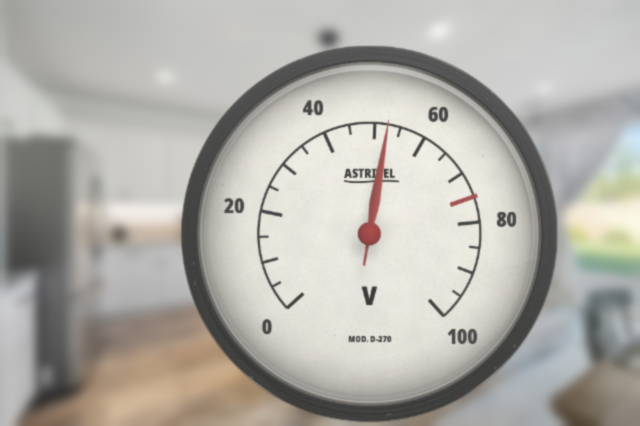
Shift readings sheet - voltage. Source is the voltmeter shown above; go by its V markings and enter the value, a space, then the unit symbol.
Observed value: 52.5 V
